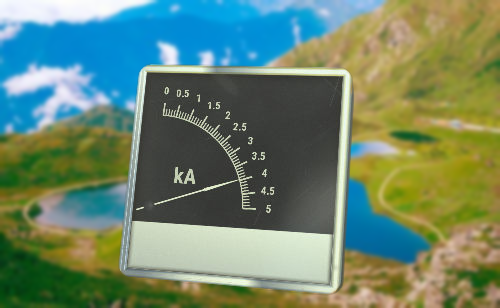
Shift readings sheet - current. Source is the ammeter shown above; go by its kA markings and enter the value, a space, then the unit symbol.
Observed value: 4 kA
